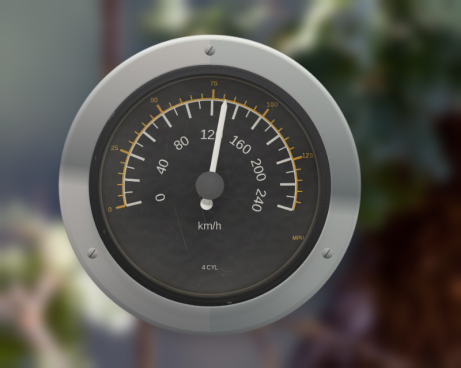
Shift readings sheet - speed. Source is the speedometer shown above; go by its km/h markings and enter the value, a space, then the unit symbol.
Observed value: 130 km/h
